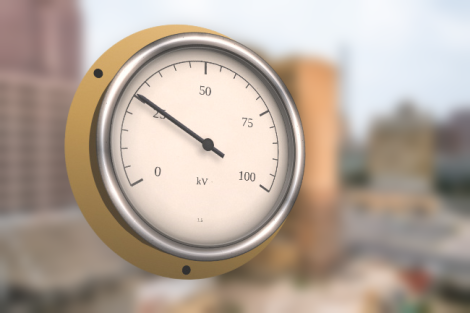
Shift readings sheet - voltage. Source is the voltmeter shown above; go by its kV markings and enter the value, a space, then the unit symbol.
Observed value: 25 kV
